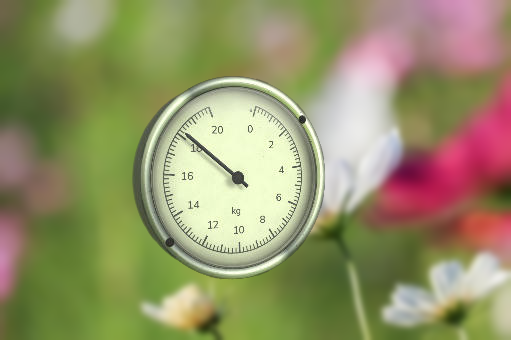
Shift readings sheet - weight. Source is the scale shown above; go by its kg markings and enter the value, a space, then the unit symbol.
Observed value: 18.2 kg
